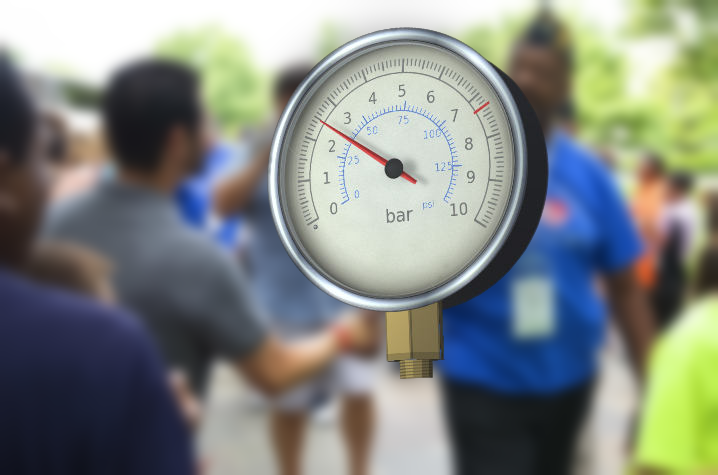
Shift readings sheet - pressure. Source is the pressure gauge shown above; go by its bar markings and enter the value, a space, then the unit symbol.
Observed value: 2.5 bar
